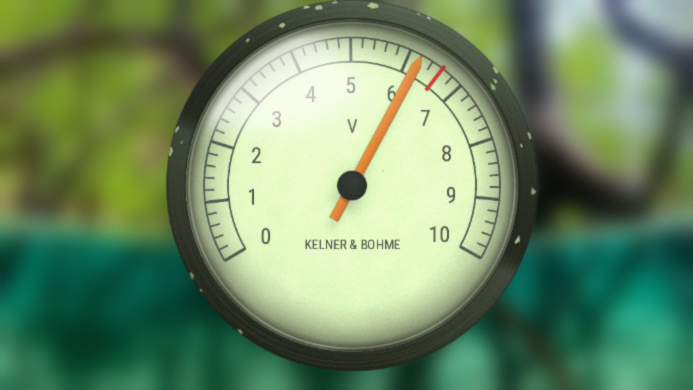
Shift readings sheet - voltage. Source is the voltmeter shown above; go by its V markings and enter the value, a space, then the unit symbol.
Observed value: 6.2 V
